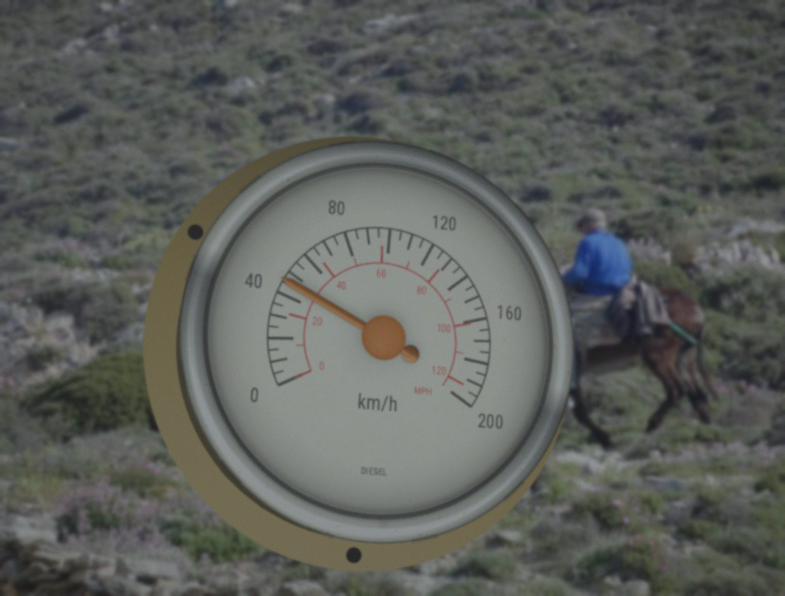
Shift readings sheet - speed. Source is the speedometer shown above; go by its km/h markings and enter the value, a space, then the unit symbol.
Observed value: 45 km/h
